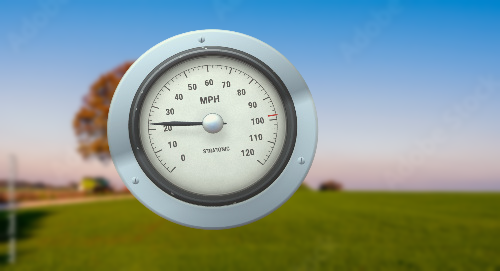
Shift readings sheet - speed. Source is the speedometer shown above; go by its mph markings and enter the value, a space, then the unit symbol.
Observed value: 22 mph
